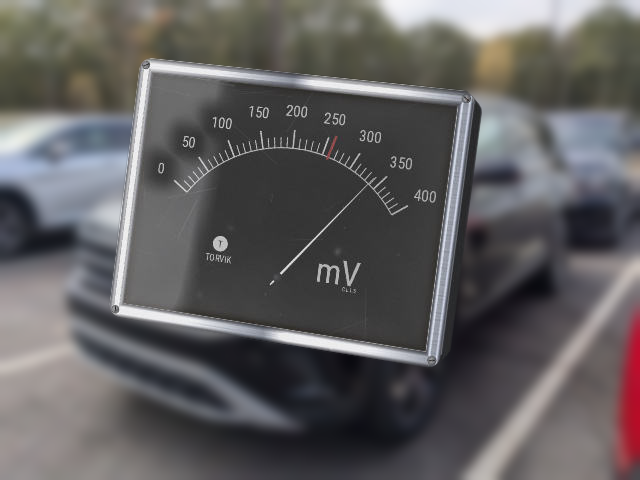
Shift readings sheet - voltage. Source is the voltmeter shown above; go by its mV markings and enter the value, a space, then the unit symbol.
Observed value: 340 mV
